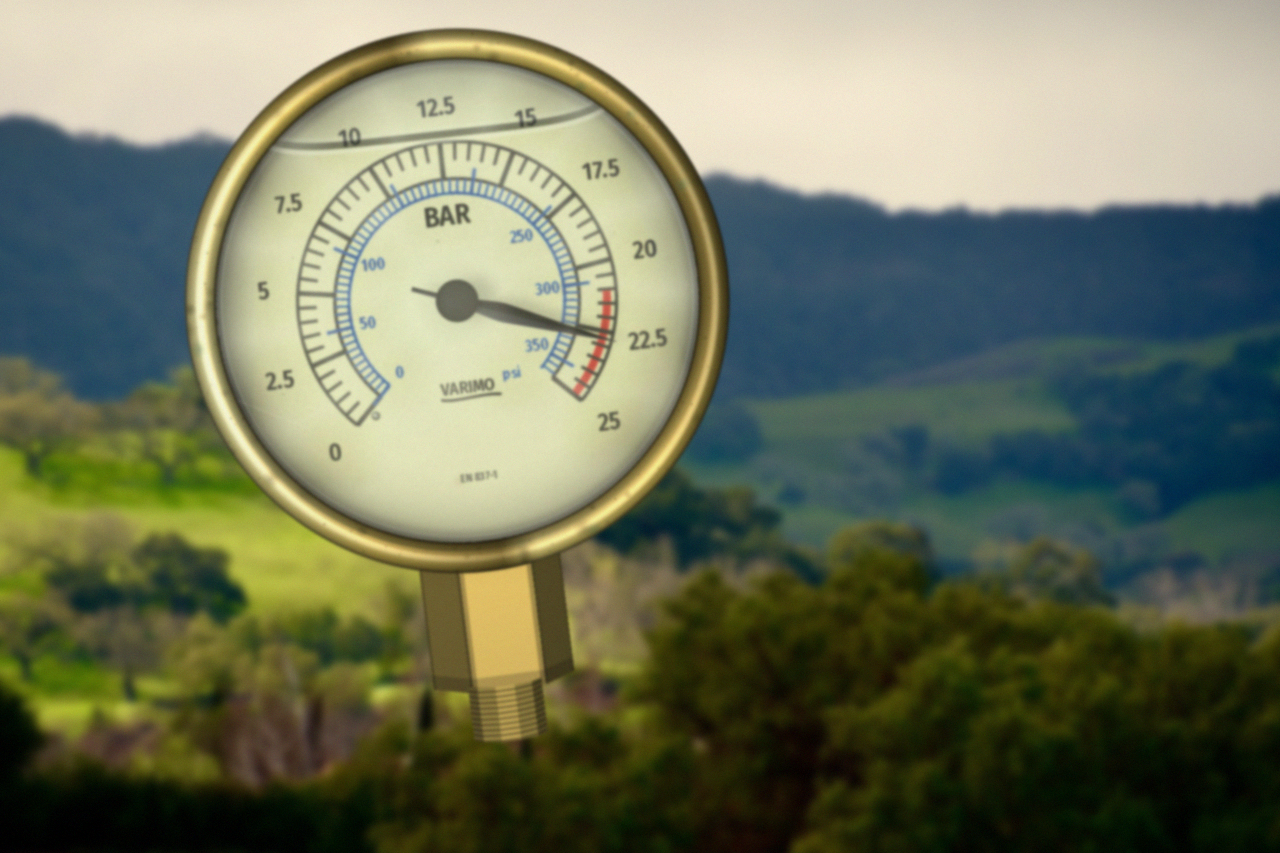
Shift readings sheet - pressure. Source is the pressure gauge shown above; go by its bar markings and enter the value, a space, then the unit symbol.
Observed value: 22.75 bar
